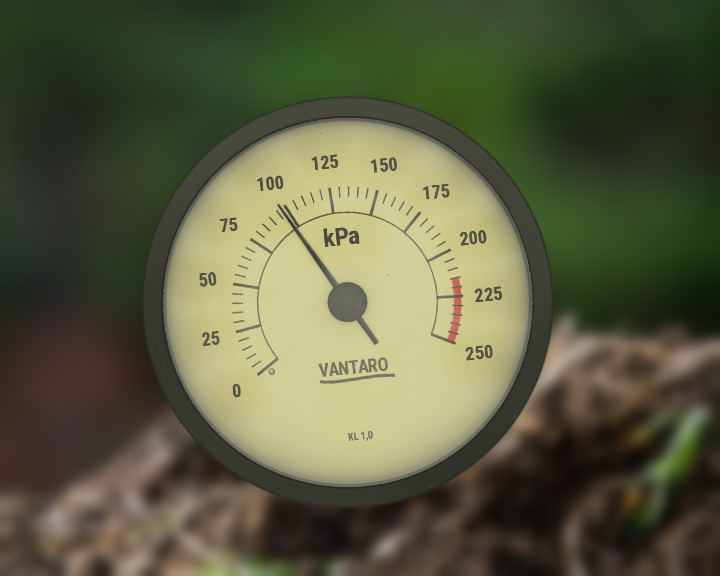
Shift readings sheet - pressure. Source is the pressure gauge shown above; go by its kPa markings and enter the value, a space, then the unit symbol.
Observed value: 97.5 kPa
